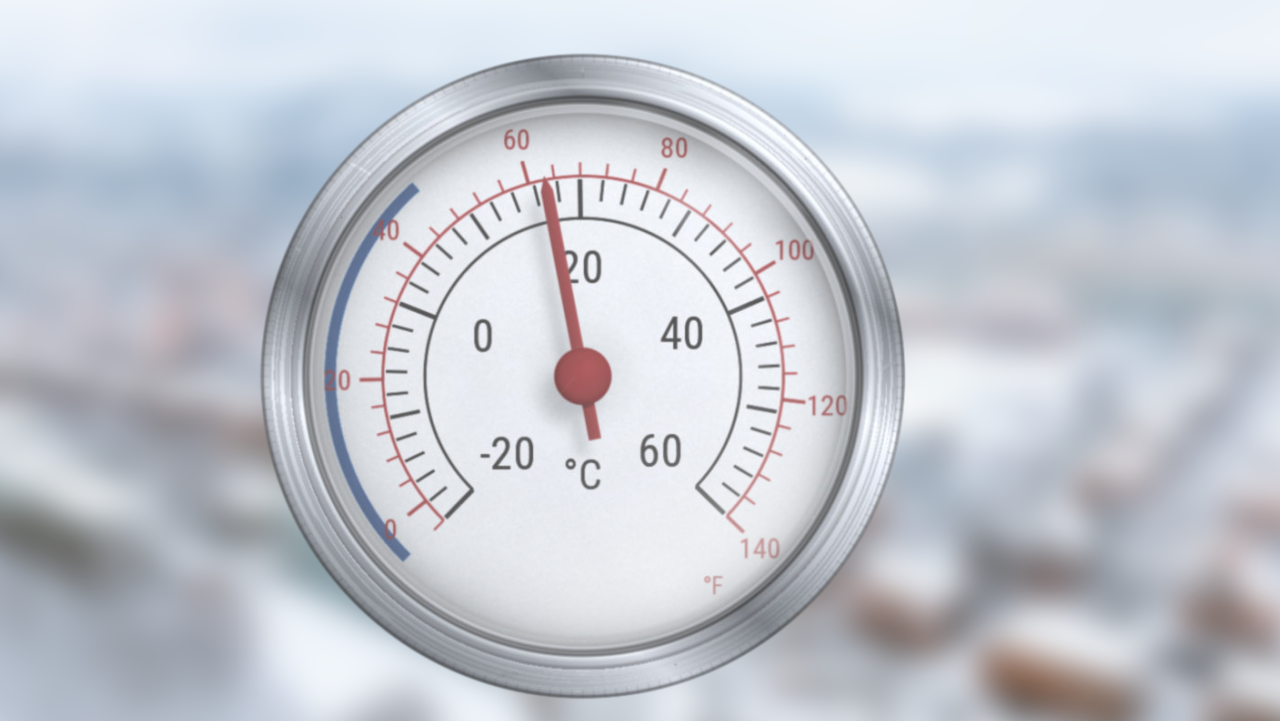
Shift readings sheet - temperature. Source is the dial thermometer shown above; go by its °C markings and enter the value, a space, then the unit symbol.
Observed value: 17 °C
